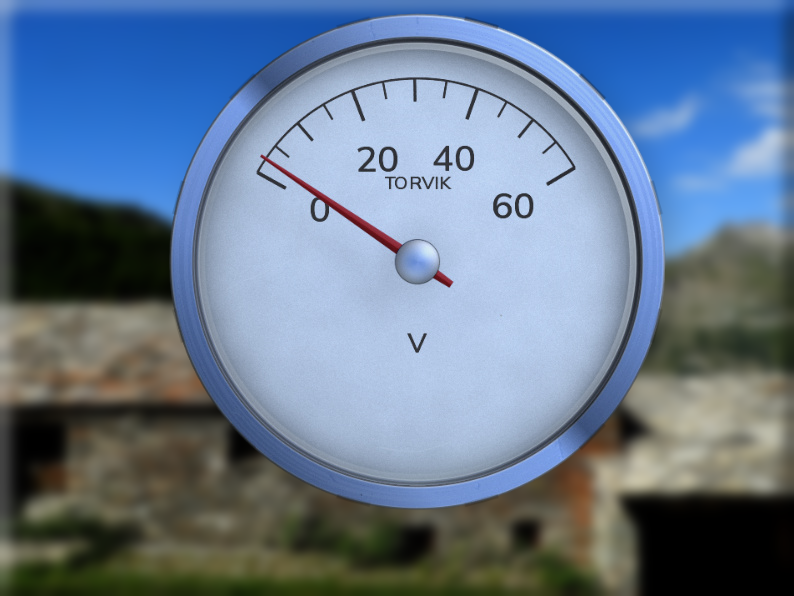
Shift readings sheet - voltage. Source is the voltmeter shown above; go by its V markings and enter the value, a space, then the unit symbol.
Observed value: 2.5 V
